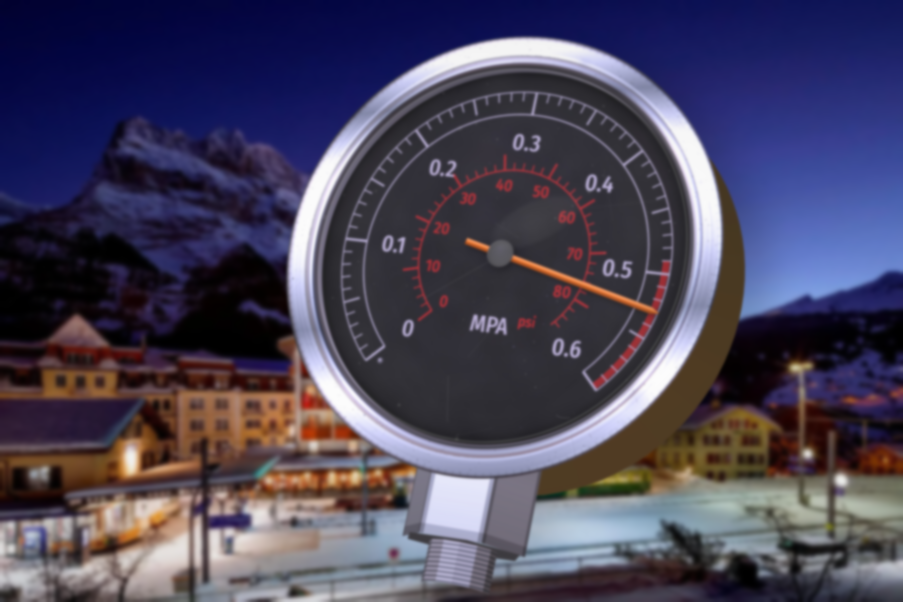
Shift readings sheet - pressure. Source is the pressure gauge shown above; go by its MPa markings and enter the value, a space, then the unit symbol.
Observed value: 0.53 MPa
